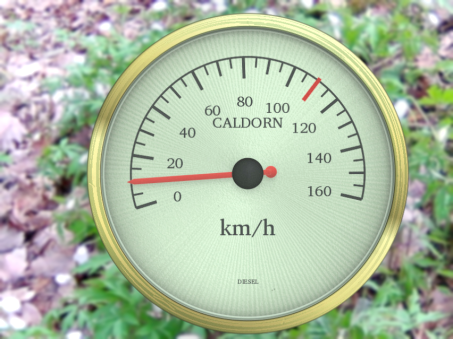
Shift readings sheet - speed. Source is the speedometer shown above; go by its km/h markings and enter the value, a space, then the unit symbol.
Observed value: 10 km/h
